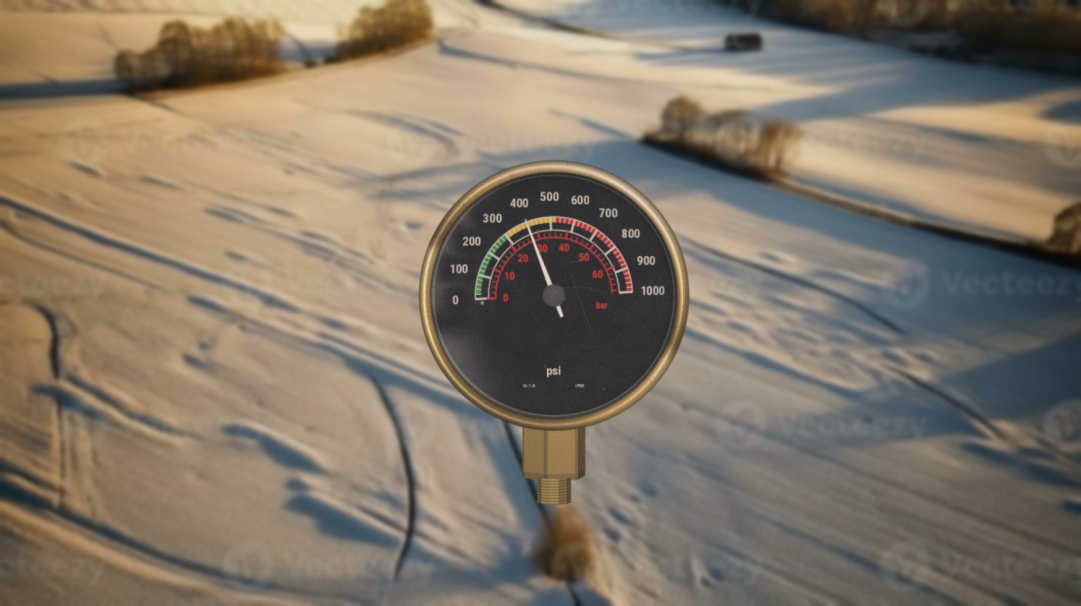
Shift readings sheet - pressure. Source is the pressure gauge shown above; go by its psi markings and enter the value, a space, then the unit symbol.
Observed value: 400 psi
